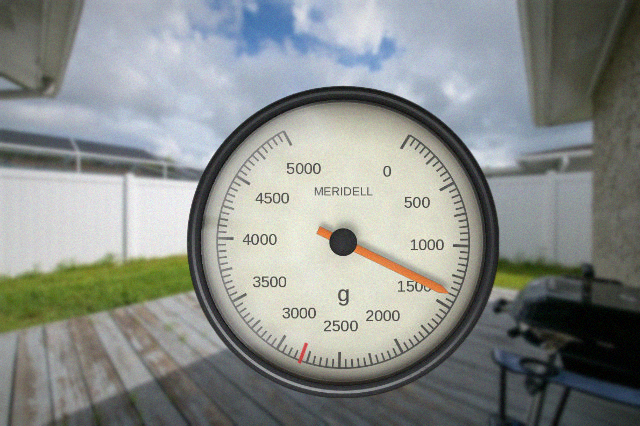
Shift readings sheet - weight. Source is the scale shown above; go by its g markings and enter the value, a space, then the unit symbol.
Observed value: 1400 g
